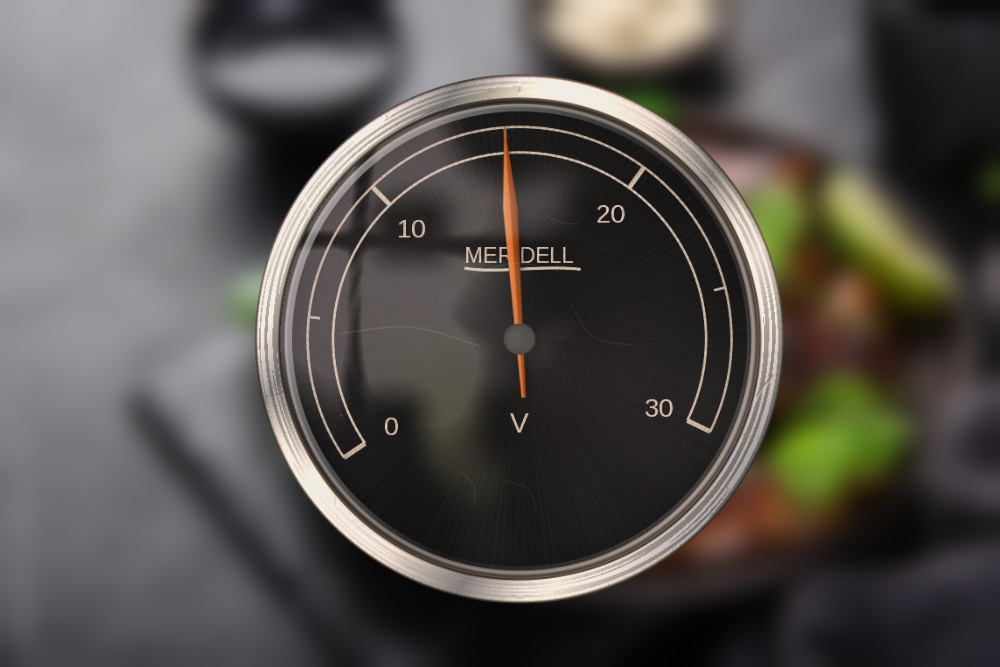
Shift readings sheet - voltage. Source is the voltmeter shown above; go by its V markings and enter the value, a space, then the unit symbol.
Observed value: 15 V
